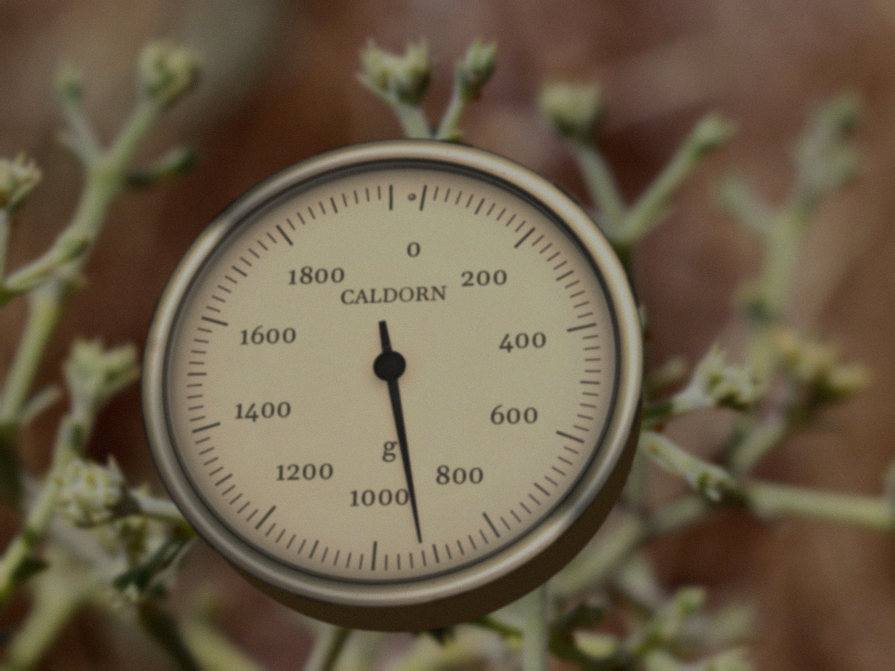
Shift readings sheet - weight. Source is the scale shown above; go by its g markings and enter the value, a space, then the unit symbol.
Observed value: 920 g
